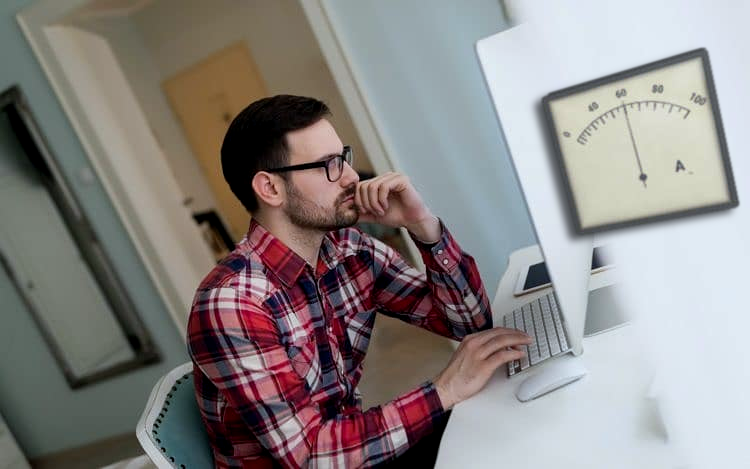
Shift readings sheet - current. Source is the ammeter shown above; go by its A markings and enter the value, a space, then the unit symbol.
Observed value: 60 A
